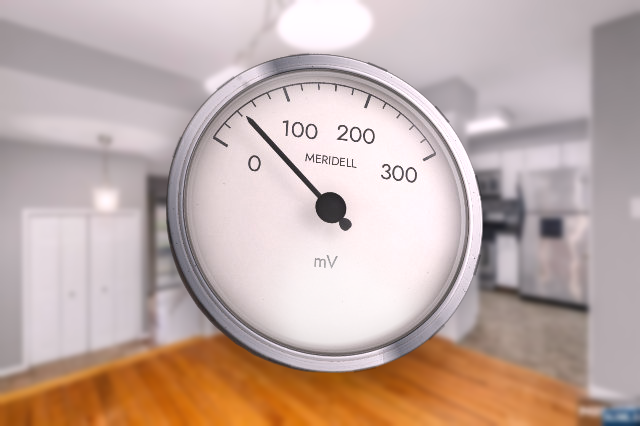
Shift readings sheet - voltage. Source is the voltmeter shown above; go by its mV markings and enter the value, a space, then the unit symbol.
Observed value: 40 mV
